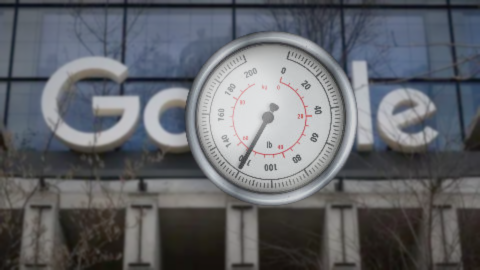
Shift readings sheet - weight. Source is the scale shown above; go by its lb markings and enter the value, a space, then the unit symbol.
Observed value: 120 lb
